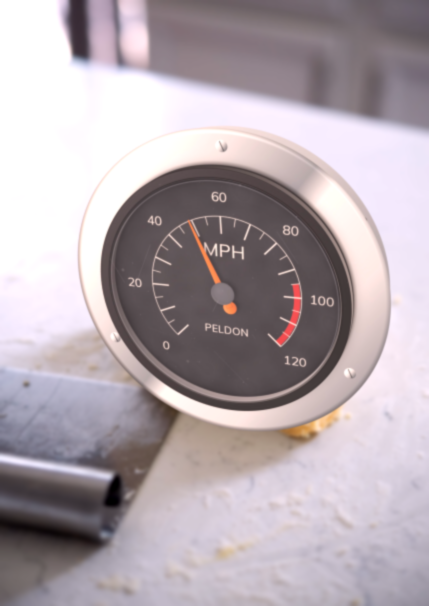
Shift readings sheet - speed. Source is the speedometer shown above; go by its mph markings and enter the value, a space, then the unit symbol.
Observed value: 50 mph
